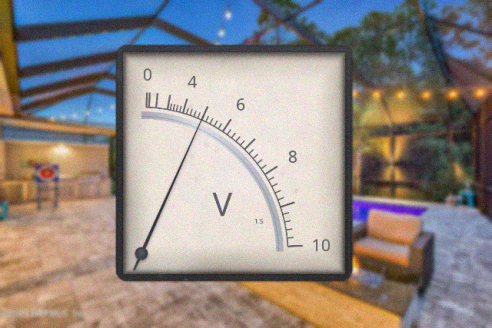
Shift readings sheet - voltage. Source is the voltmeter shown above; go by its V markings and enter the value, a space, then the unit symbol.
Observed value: 5 V
